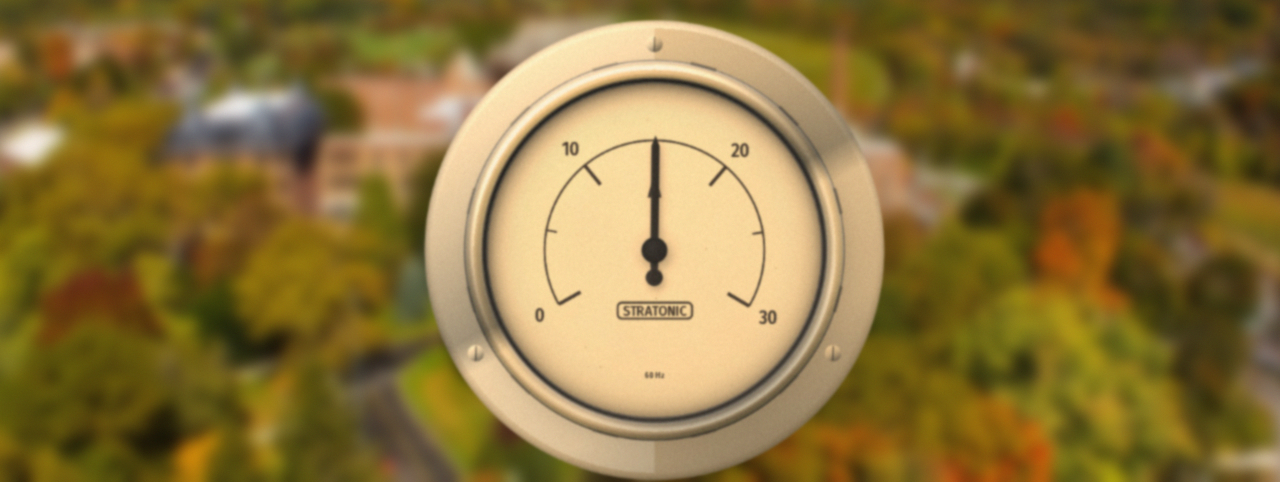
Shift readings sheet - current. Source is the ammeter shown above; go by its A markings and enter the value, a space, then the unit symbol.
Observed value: 15 A
